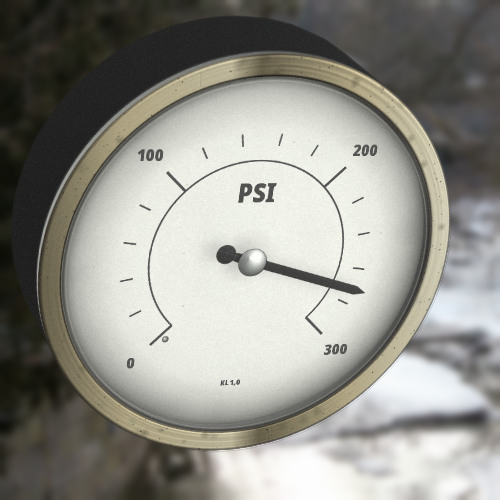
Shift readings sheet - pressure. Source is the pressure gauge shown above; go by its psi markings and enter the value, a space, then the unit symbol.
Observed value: 270 psi
